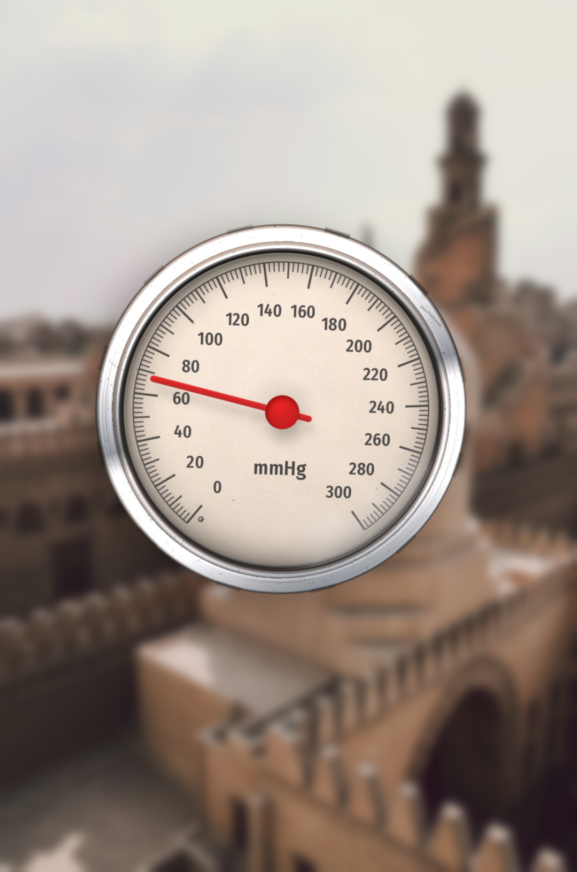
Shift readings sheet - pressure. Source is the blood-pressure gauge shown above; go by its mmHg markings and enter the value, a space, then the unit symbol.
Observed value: 68 mmHg
